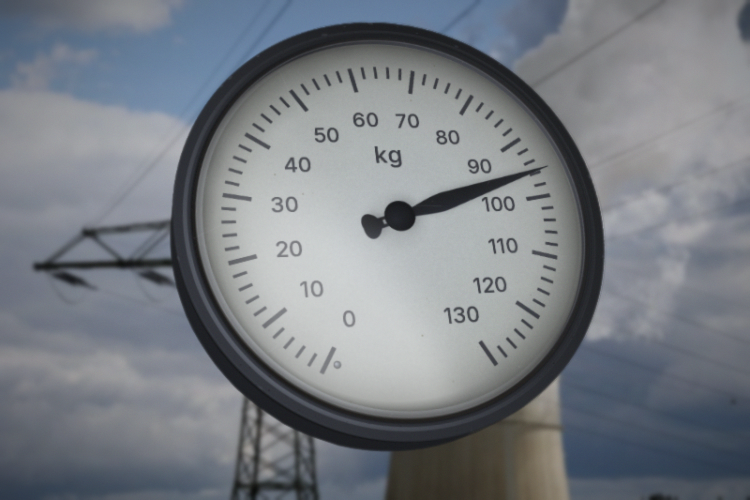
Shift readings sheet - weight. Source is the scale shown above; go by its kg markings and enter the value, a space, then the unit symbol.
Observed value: 96 kg
